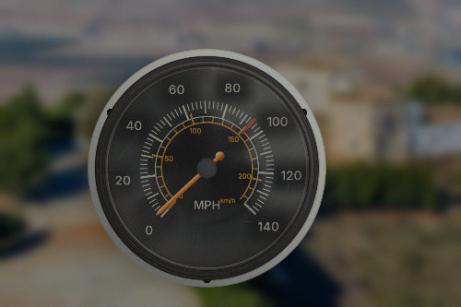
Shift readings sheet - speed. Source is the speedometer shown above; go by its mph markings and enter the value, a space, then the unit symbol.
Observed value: 2 mph
